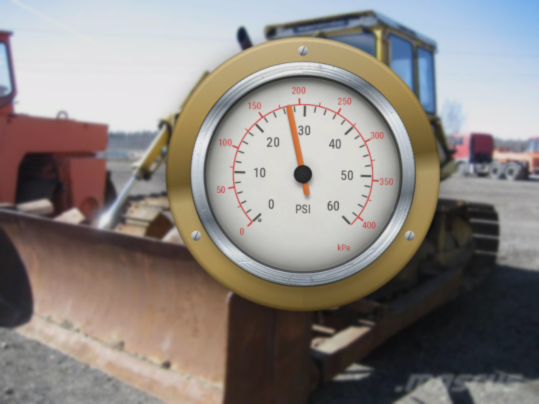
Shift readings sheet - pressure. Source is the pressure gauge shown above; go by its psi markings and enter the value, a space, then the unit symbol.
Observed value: 27 psi
